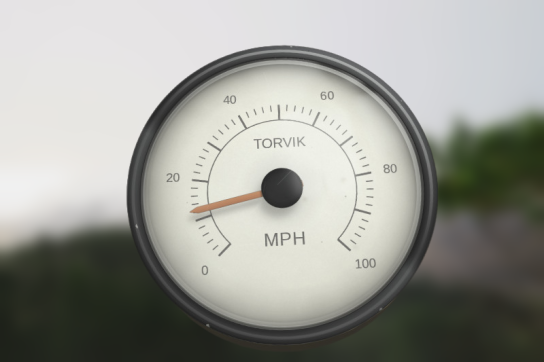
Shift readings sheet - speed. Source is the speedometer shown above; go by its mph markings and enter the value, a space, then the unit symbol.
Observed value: 12 mph
